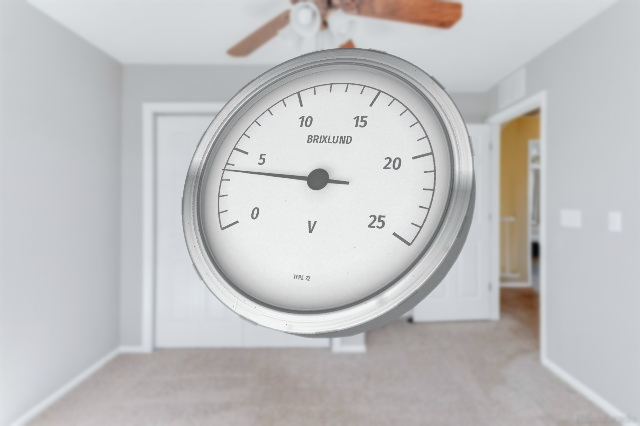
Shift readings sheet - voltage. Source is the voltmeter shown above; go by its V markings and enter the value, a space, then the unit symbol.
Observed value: 3.5 V
